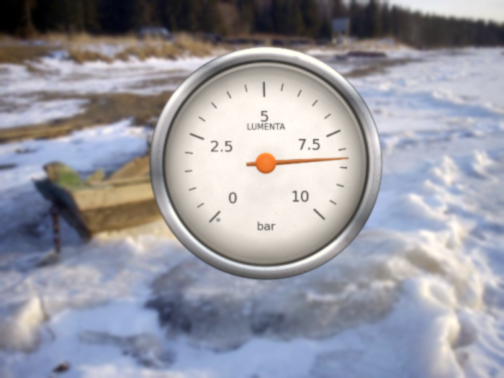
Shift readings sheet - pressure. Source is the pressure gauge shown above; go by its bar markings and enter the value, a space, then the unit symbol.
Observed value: 8.25 bar
